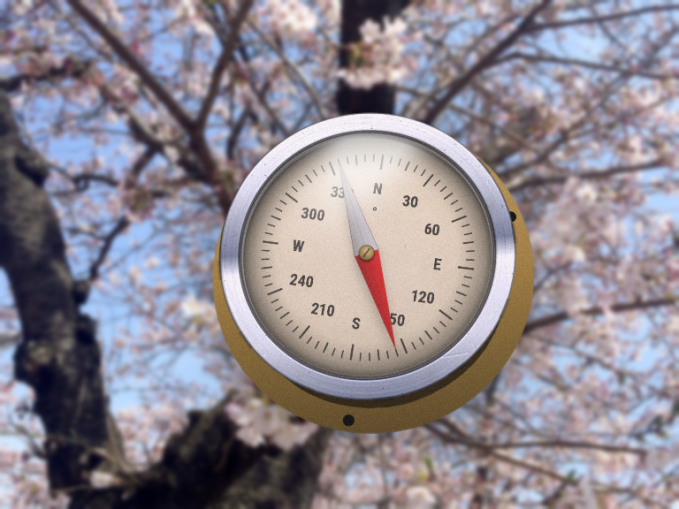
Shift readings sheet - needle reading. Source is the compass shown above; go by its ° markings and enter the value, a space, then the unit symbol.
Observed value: 155 °
